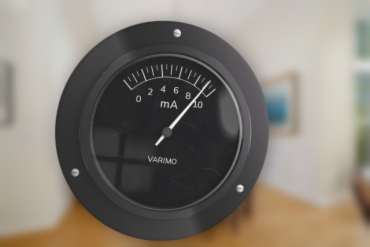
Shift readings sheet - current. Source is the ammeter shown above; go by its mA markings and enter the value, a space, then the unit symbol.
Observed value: 9 mA
